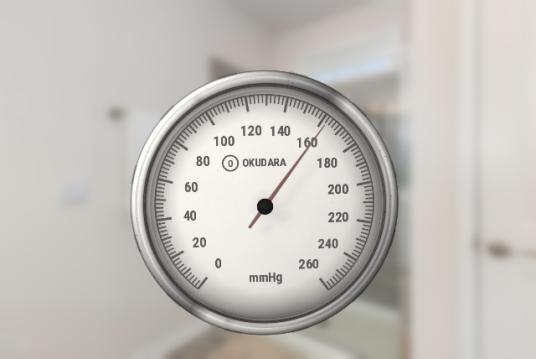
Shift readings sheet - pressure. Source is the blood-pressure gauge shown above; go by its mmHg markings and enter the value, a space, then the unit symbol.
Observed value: 162 mmHg
